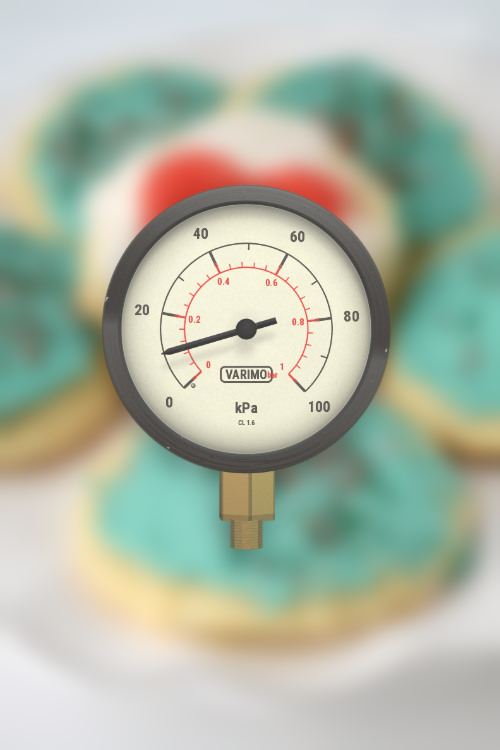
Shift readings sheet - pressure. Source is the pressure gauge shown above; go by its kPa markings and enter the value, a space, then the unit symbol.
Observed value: 10 kPa
